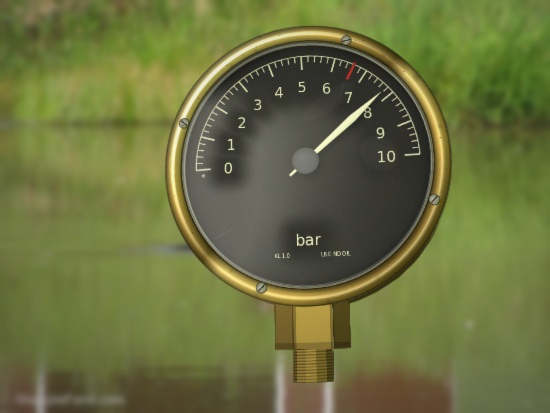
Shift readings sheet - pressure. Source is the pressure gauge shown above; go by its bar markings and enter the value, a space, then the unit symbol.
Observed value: 7.8 bar
